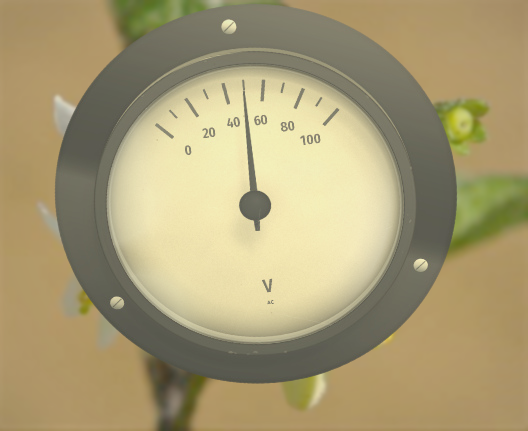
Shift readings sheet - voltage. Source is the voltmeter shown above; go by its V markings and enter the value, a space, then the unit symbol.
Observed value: 50 V
